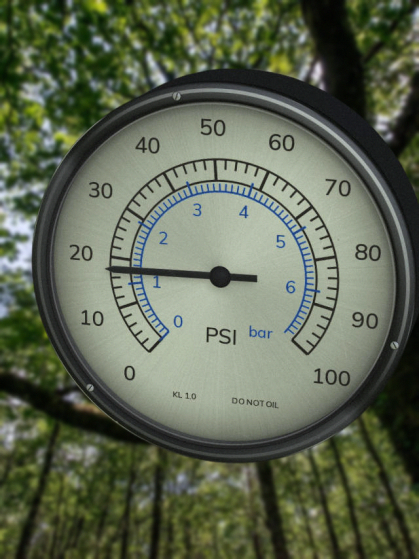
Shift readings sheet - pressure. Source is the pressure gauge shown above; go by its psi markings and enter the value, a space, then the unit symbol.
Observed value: 18 psi
